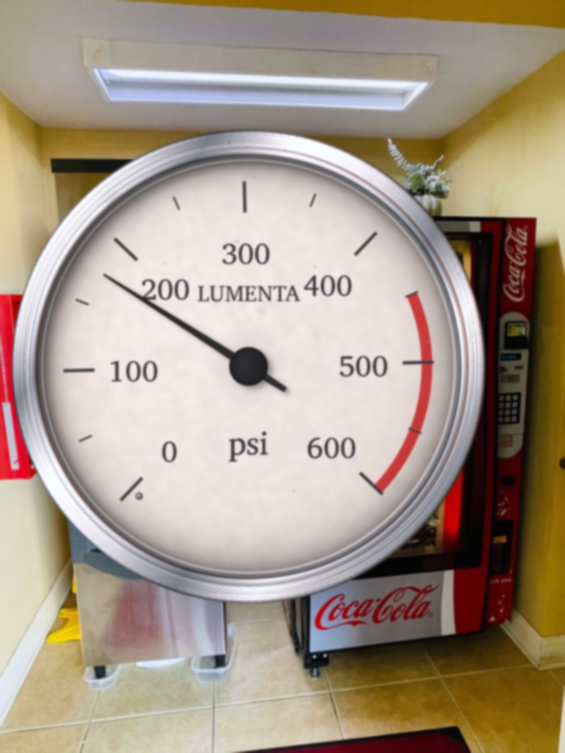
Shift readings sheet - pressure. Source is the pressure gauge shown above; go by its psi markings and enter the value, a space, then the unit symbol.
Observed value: 175 psi
